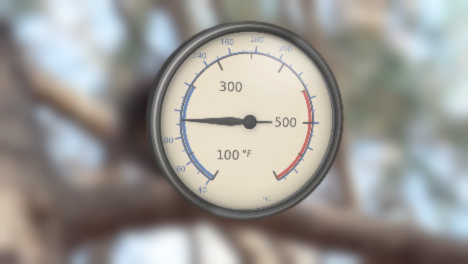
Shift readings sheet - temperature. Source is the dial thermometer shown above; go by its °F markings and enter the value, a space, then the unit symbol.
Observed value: 200 °F
